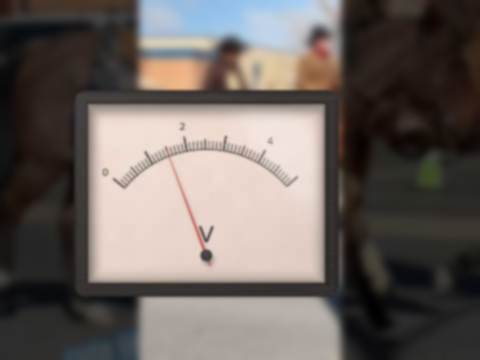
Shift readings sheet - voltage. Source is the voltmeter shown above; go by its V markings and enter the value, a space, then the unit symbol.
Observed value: 1.5 V
